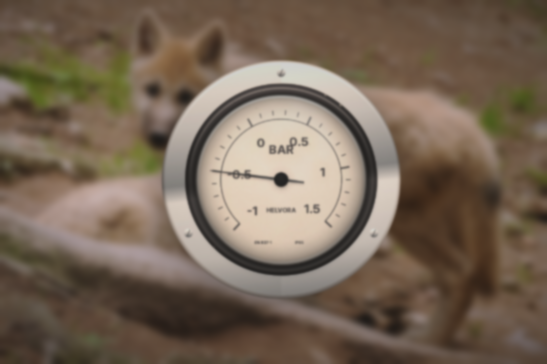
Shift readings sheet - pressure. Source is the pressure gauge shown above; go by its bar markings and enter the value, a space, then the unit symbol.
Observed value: -0.5 bar
